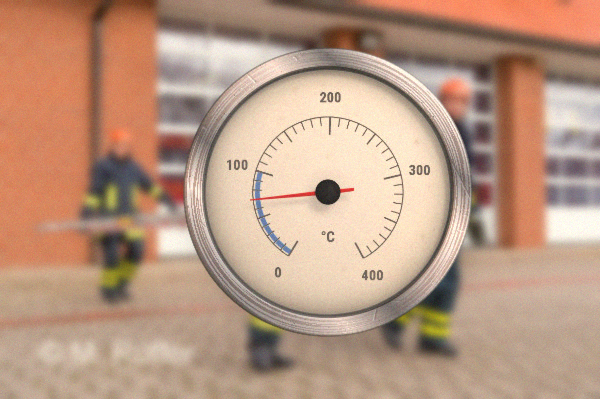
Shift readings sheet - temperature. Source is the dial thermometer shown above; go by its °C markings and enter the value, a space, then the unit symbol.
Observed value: 70 °C
